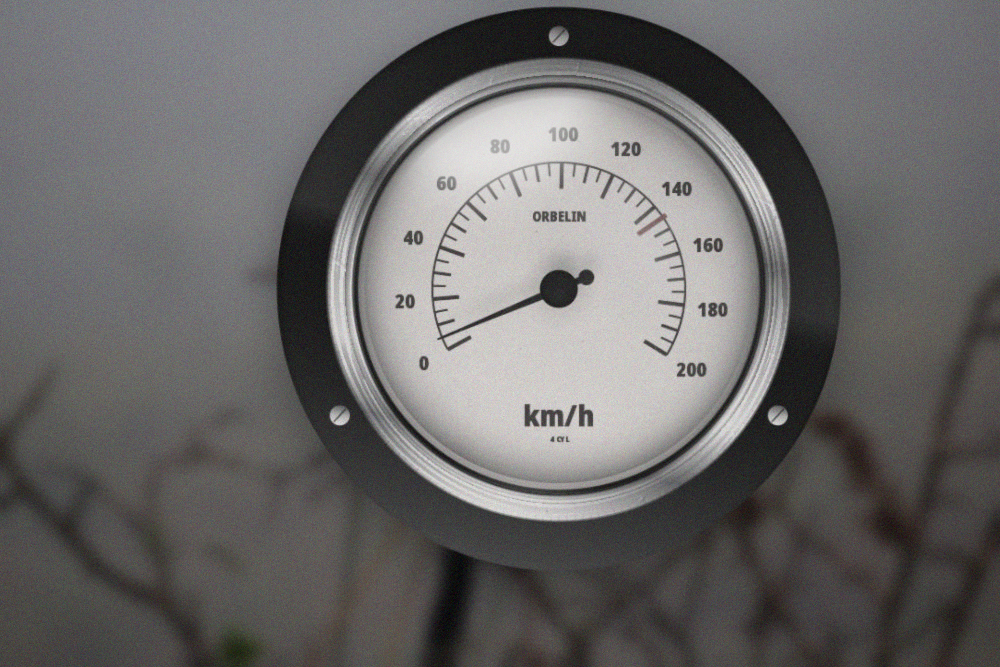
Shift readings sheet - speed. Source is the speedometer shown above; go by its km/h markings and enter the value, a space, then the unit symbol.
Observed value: 5 km/h
